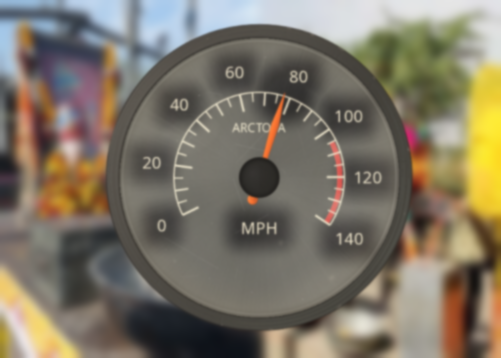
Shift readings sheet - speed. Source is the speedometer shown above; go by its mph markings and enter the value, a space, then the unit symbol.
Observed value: 77.5 mph
